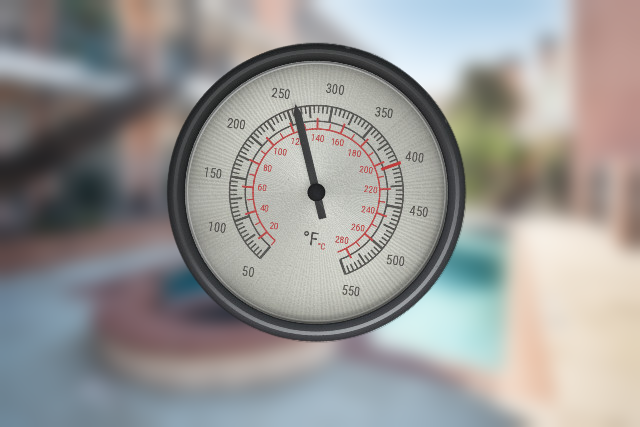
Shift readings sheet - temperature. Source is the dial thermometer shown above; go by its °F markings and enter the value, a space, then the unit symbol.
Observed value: 260 °F
